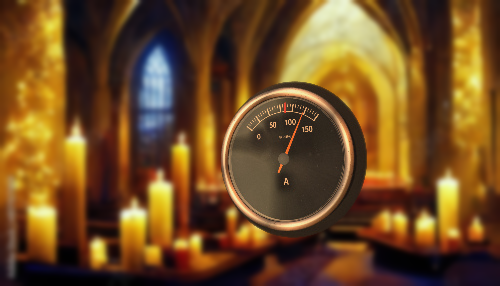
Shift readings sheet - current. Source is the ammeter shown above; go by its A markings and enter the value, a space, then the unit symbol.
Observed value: 125 A
